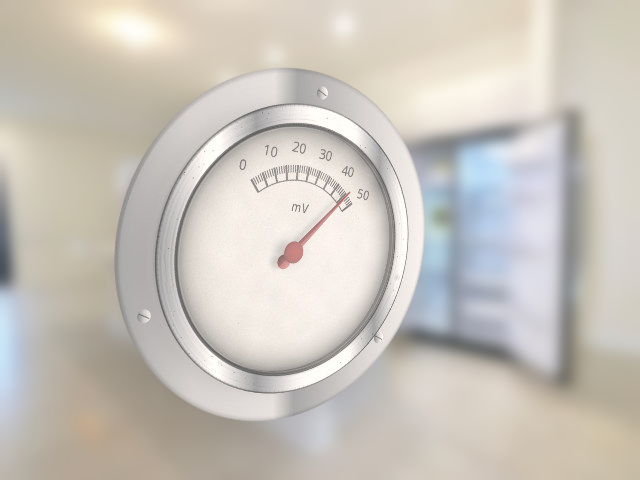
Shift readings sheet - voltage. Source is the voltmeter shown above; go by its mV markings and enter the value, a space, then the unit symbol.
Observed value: 45 mV
